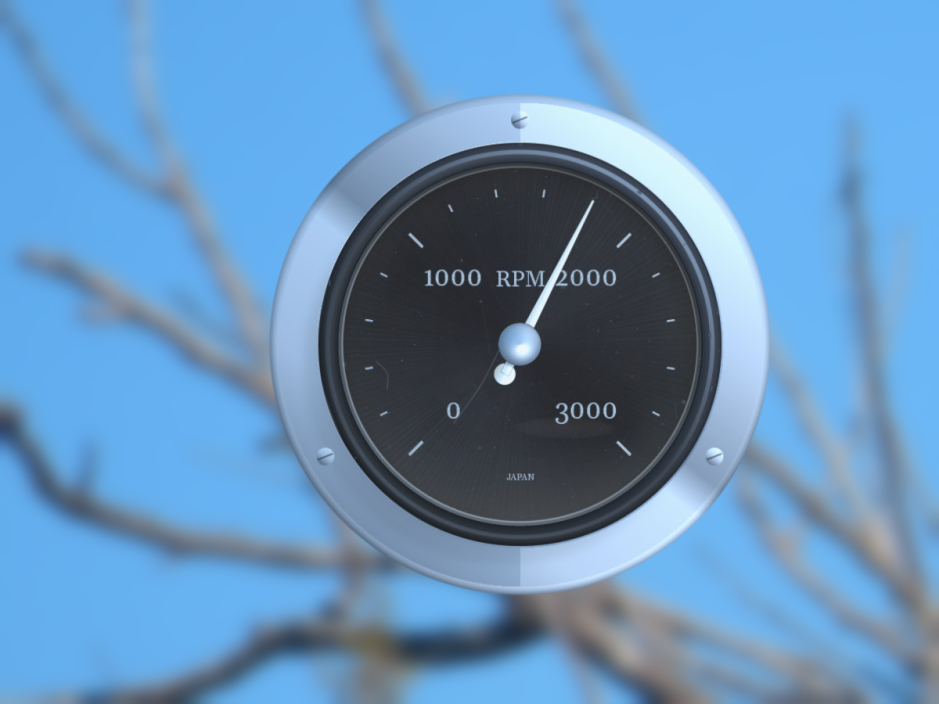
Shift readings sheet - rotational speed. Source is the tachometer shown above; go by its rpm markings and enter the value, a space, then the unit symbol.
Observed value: 1800 rpm
